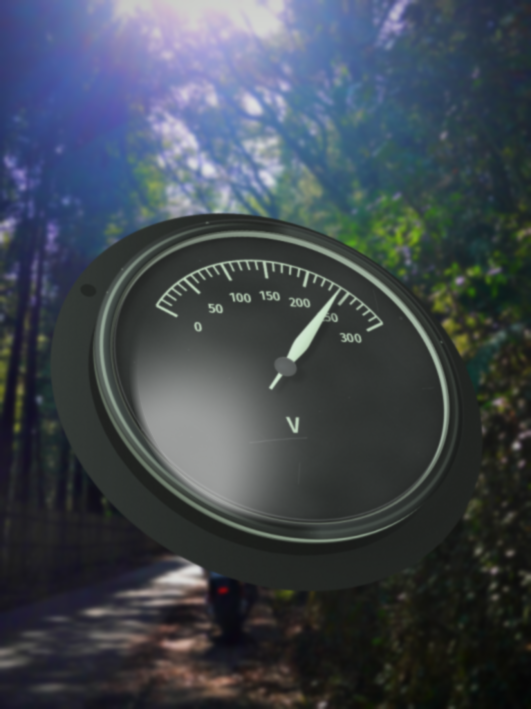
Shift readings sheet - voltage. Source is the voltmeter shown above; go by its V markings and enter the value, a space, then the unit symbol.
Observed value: 240 V
